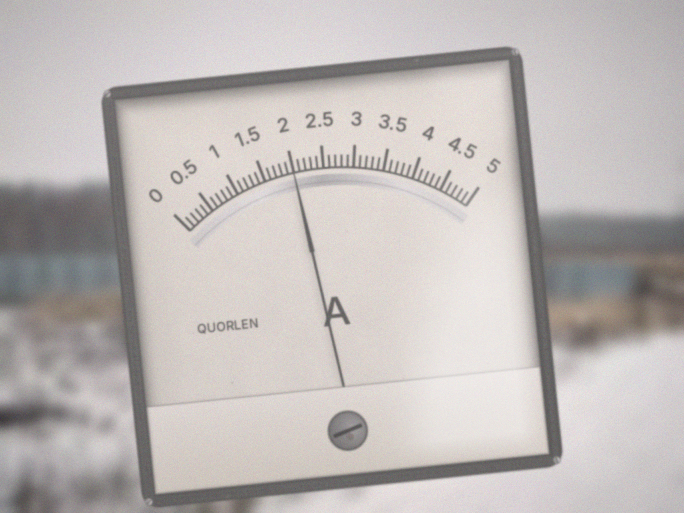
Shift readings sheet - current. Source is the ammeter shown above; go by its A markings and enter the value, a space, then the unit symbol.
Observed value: 2 A
